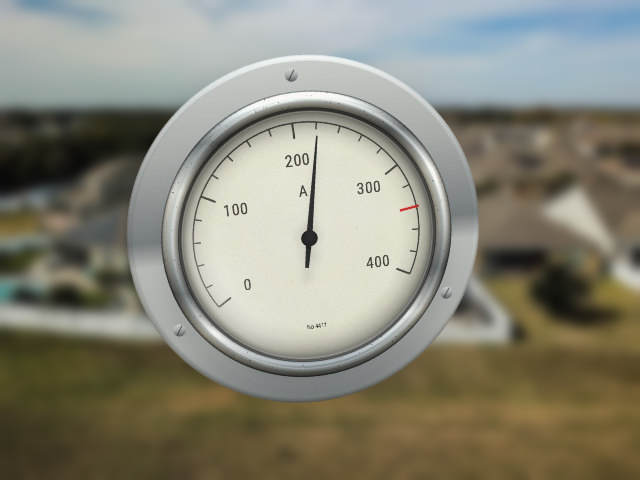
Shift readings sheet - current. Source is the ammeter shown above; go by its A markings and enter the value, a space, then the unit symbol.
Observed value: 220 A
